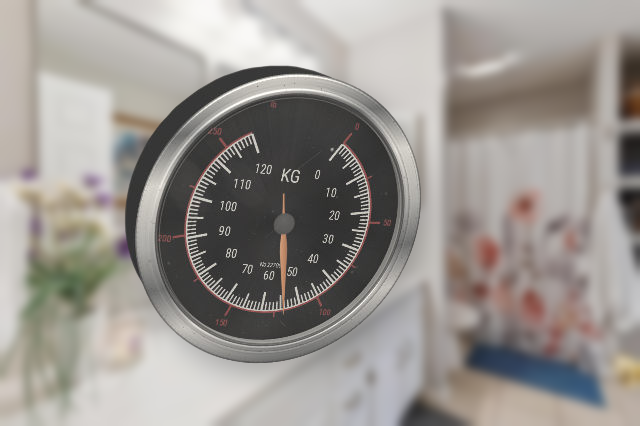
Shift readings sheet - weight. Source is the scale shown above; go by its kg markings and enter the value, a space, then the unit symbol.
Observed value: 55 kg
